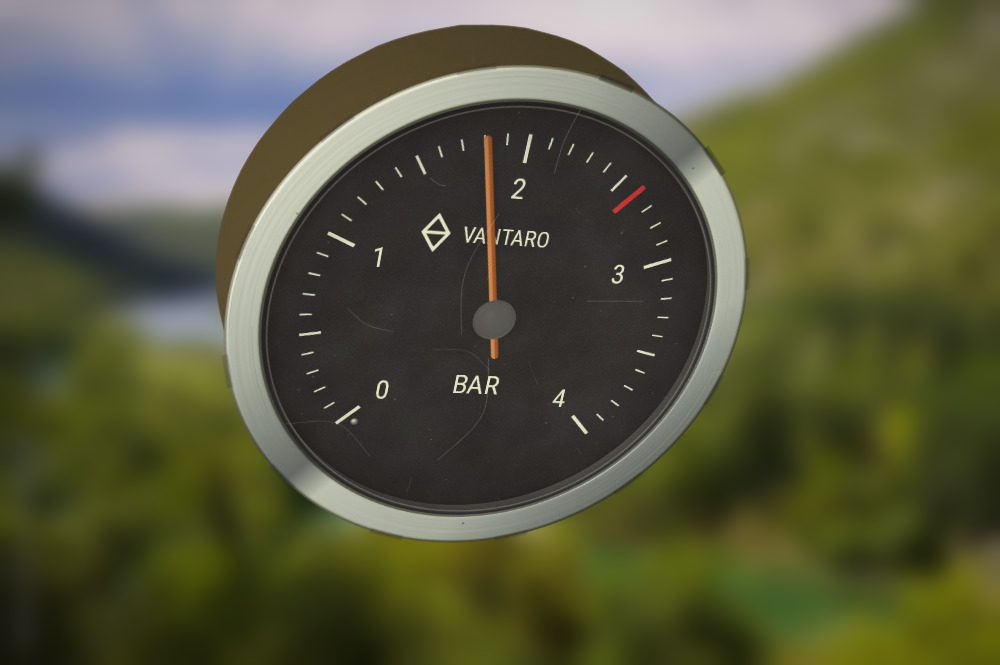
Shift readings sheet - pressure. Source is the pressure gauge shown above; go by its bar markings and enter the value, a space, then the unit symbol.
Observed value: 1.8 bar
